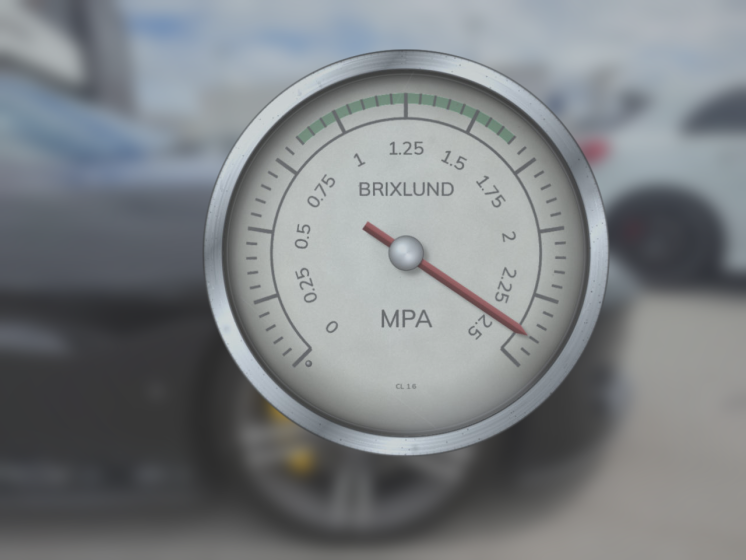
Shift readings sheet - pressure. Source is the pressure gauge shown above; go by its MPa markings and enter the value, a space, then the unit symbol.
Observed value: 2.4 MPa
